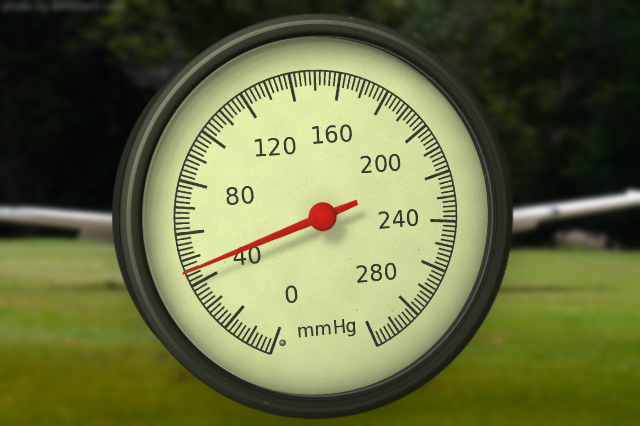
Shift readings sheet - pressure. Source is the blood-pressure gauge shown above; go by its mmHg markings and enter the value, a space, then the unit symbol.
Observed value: 46 mmHg
